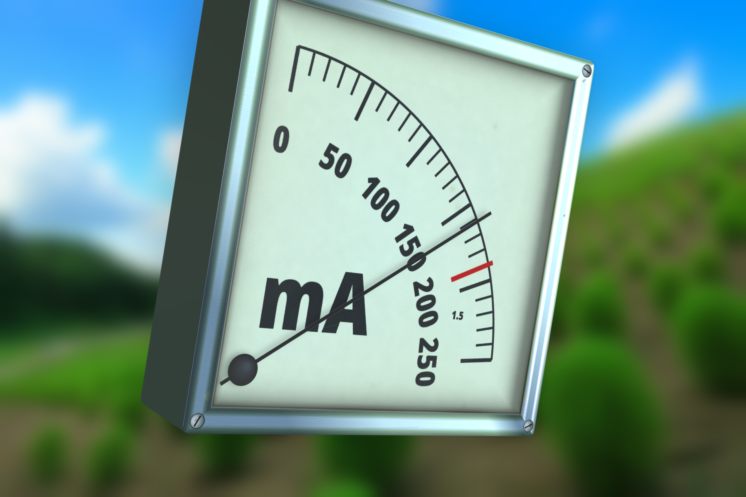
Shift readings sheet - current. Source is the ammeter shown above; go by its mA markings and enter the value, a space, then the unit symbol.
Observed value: 160 mA
